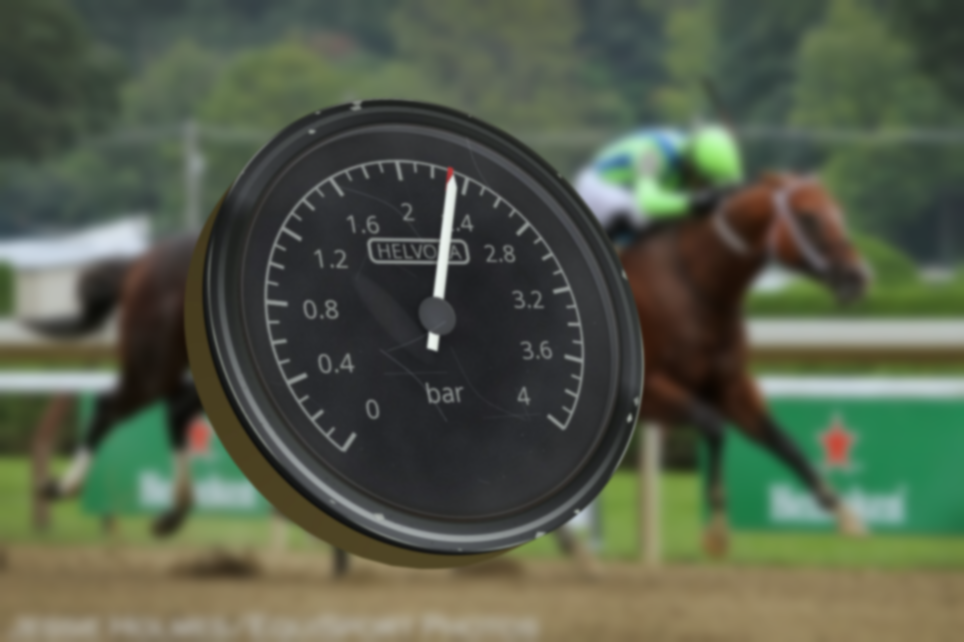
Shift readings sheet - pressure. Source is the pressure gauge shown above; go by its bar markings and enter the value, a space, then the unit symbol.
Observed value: 2.3 bar
